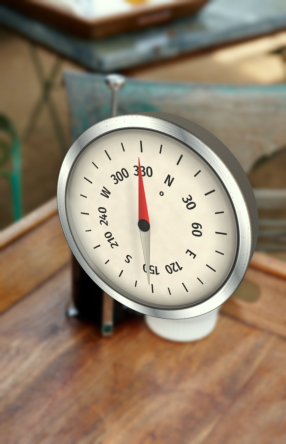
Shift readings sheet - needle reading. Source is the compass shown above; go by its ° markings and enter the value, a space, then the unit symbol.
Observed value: 330 °
